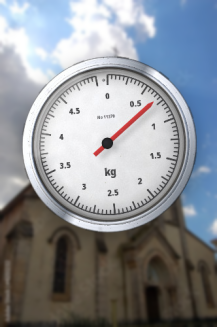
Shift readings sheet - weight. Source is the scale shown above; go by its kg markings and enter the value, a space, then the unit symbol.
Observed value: 0.7 kg
